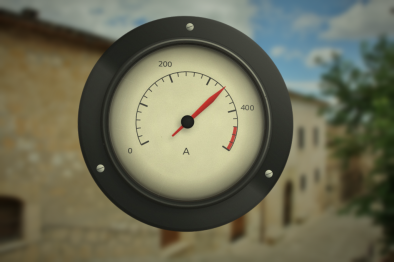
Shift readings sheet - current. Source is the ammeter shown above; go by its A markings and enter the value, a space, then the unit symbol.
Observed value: 340 A
